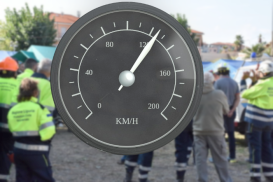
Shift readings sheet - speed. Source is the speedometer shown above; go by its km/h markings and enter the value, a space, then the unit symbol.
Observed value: 125 km/h
